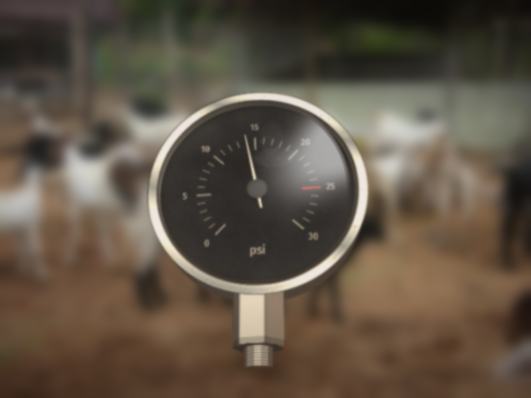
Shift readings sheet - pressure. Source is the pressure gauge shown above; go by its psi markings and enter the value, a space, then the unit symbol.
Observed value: 14 psi
